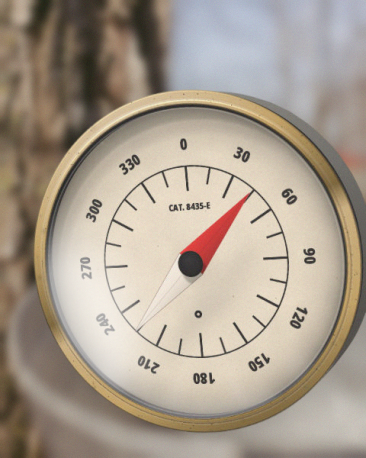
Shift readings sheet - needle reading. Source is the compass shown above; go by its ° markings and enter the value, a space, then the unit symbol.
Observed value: 45 °
